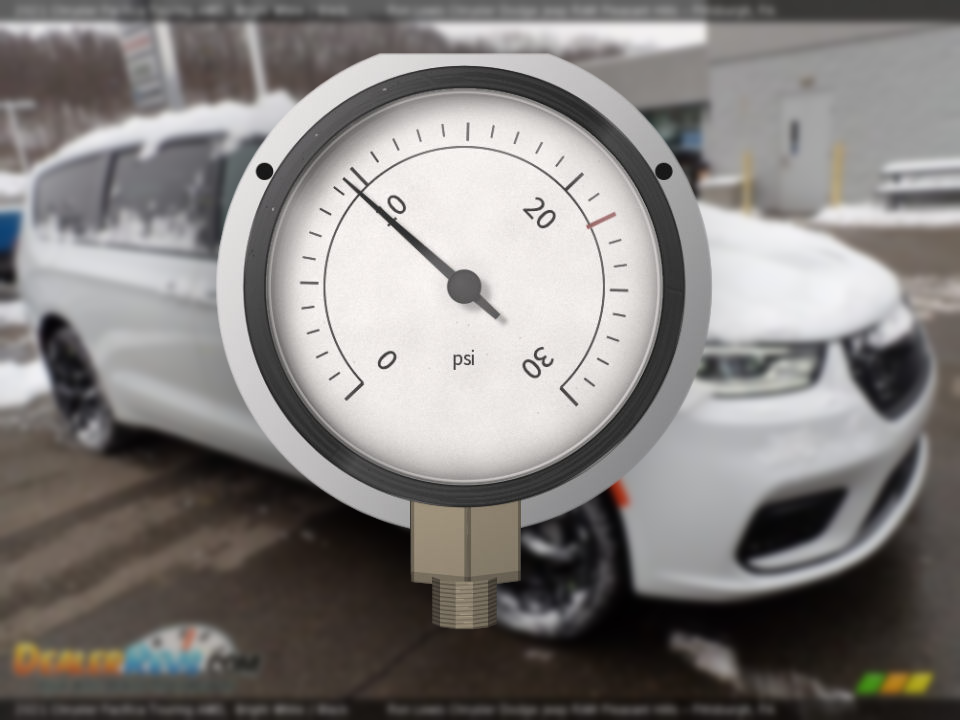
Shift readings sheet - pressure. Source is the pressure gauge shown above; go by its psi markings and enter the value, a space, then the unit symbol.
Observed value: 9.5 psi
